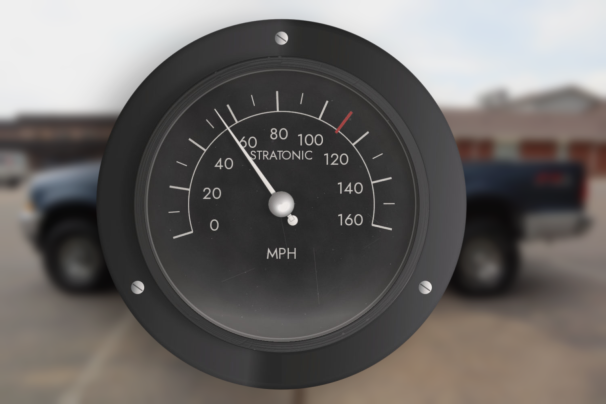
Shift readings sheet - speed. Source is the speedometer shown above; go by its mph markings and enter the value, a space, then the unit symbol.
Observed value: 55 mph
